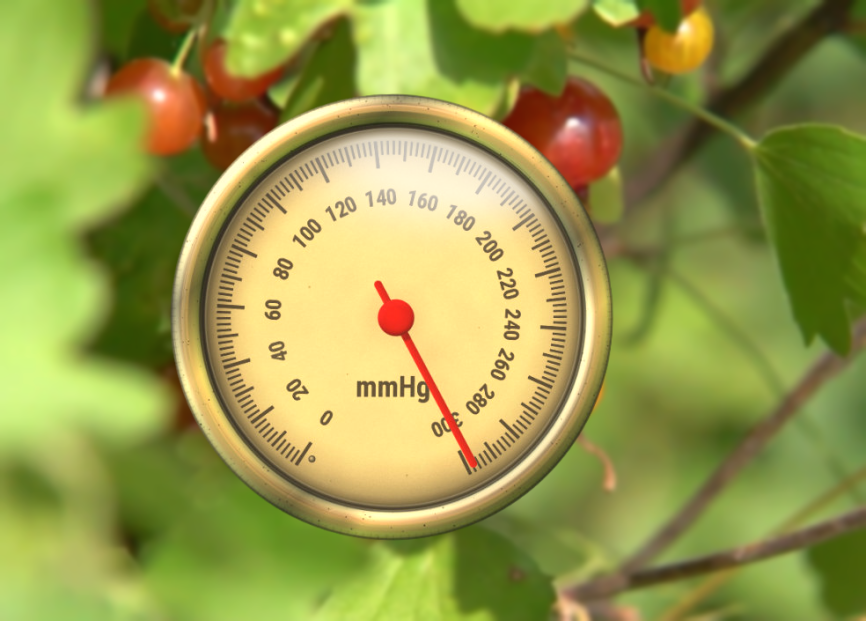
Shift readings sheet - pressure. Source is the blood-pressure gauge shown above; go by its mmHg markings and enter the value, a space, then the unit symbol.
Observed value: 298 mmHg
